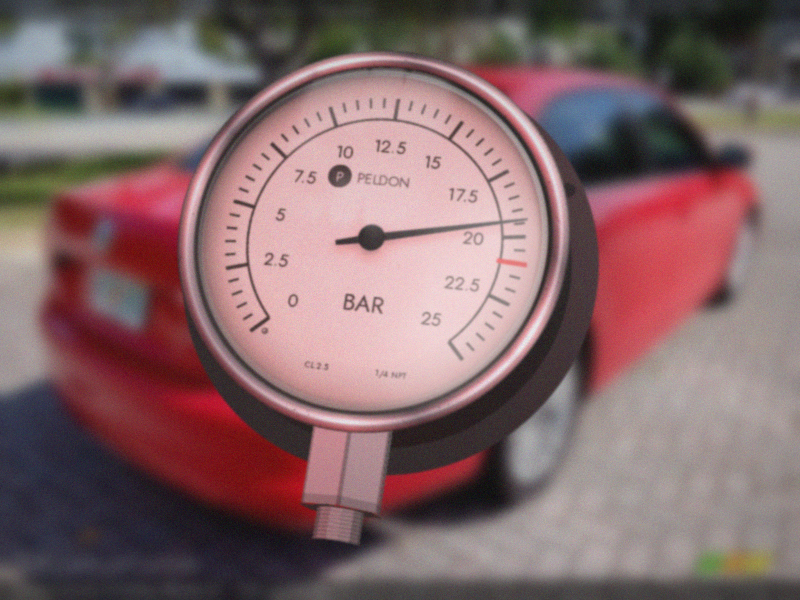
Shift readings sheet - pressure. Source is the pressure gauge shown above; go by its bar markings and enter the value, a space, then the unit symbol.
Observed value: 19.5 bar
